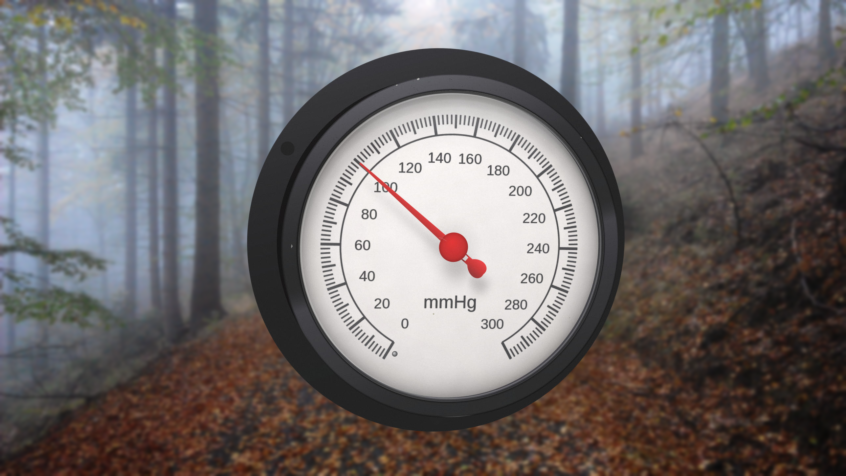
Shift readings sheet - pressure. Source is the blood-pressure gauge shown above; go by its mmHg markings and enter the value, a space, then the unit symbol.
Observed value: 100 mmHg
